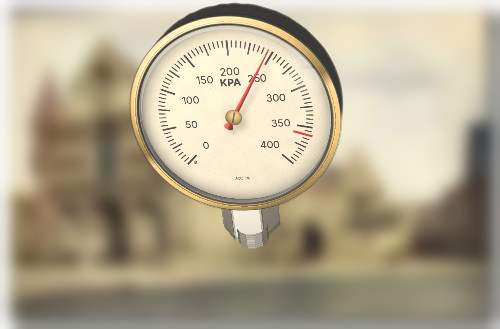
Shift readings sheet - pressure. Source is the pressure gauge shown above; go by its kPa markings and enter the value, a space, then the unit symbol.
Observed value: 245 kPa
